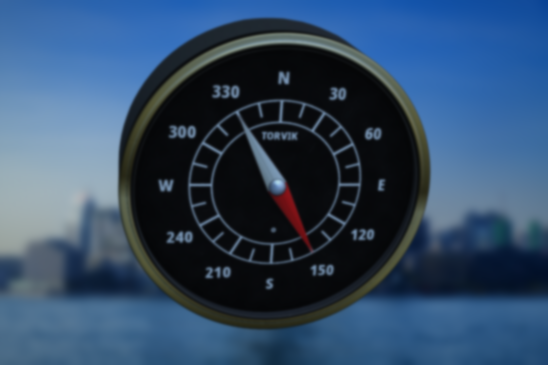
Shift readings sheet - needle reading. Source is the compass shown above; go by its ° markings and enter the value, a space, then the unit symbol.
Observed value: 150 °
